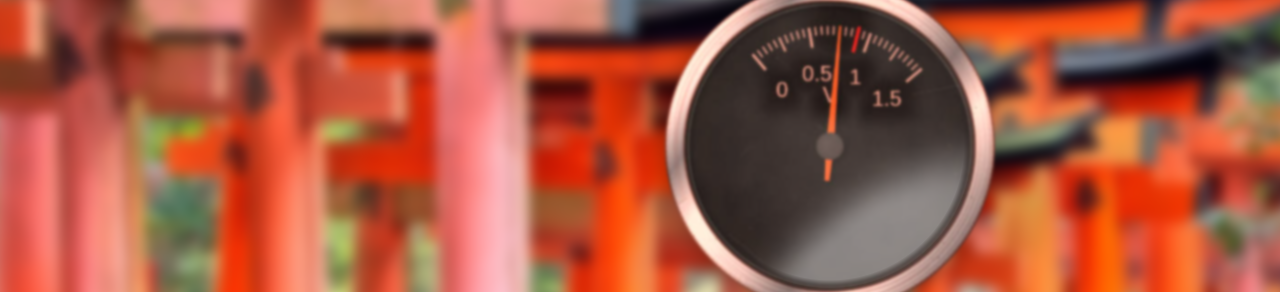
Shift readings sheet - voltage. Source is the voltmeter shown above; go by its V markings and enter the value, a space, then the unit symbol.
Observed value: 0.75 V
